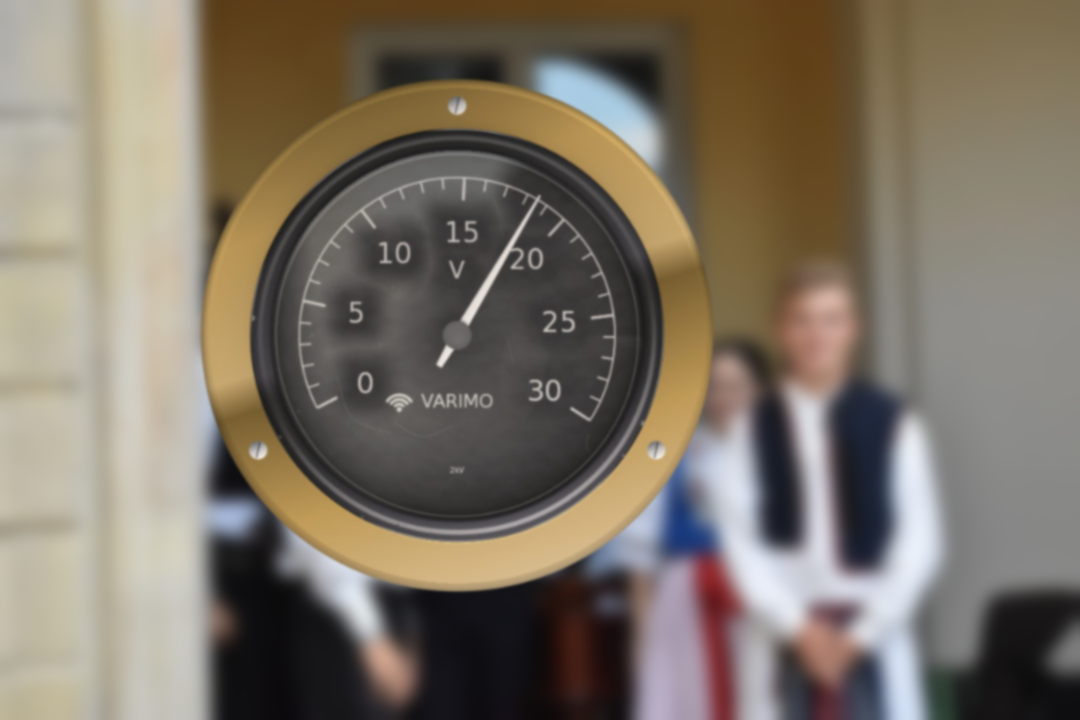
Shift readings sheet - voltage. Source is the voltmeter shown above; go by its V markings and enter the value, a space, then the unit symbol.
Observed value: 18.5 V
